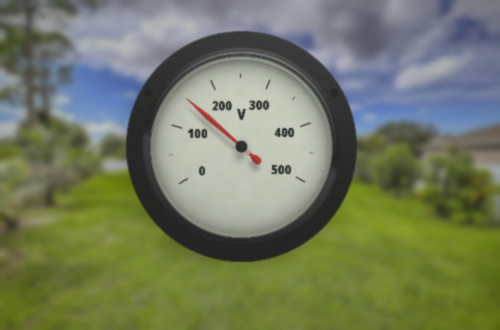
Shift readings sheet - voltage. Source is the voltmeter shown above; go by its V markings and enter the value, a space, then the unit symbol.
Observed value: 150 V
